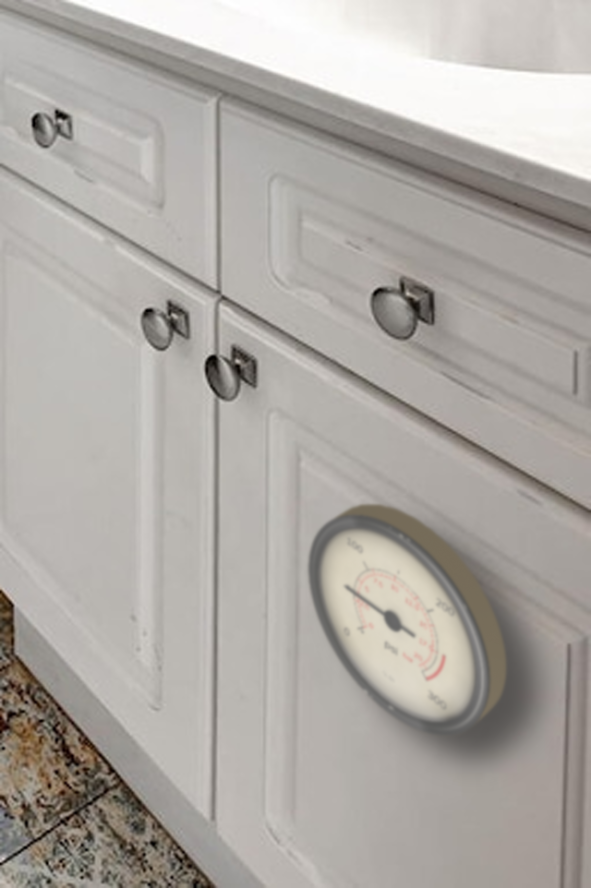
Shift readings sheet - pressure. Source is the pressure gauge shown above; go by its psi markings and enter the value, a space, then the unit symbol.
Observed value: 50 psi
